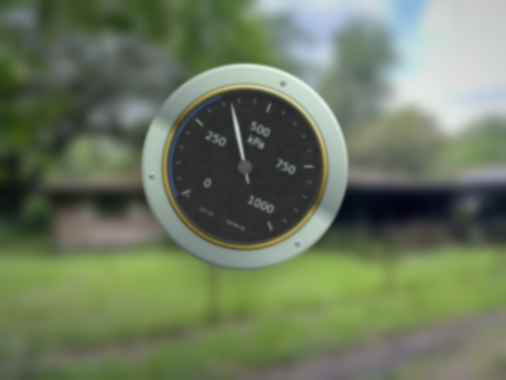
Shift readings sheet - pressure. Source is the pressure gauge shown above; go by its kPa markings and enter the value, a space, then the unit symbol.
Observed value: 375 kPa
